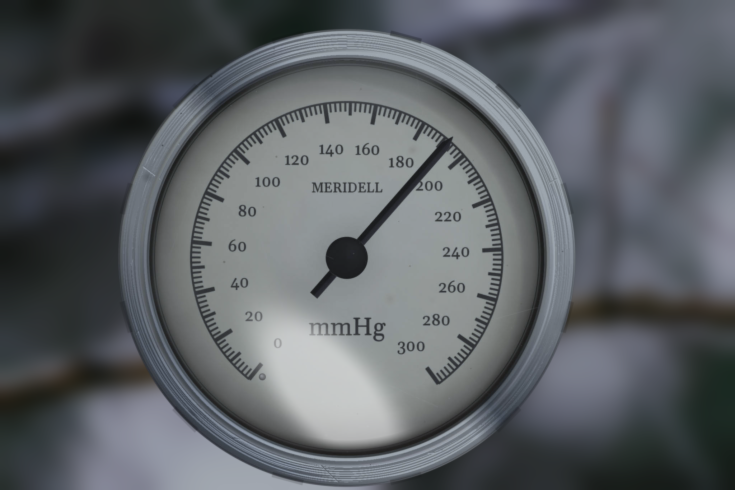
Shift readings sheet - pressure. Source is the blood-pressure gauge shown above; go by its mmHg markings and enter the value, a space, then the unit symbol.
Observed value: 192 mmHg
